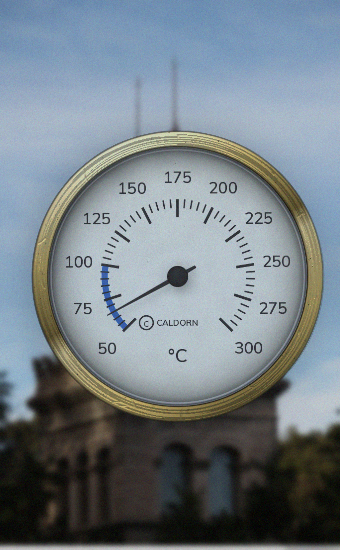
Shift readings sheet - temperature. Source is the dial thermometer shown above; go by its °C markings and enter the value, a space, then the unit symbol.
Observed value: 65 °C
